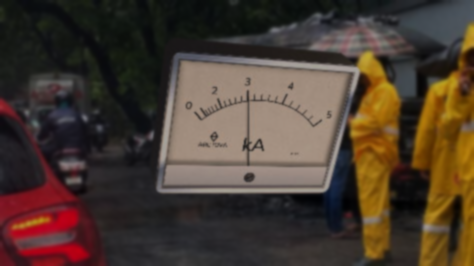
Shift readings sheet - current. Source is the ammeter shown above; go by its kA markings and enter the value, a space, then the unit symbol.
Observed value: 3 kA
